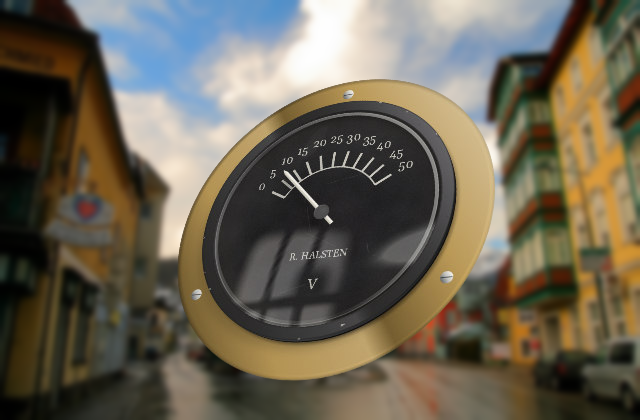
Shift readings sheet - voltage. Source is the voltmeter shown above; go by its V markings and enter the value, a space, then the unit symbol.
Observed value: 7.5 V
